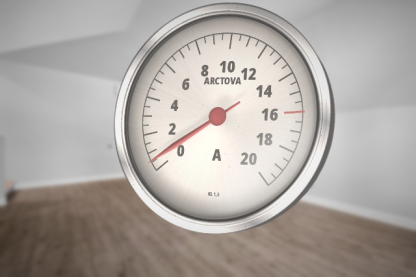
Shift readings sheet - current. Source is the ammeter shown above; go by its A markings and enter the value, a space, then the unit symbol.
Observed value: 0.5 A
